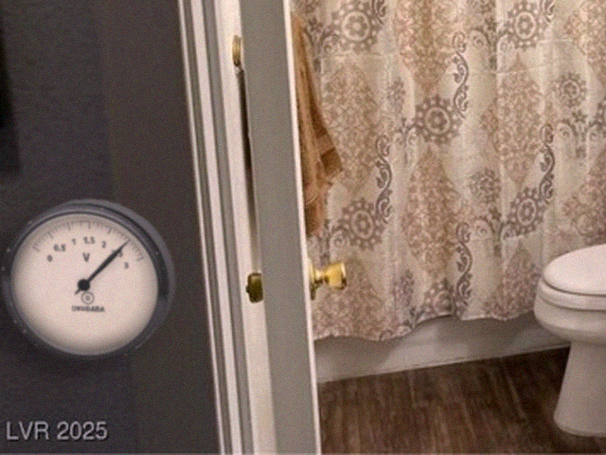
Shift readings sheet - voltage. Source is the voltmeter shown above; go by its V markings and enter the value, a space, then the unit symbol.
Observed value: 2.5 V
